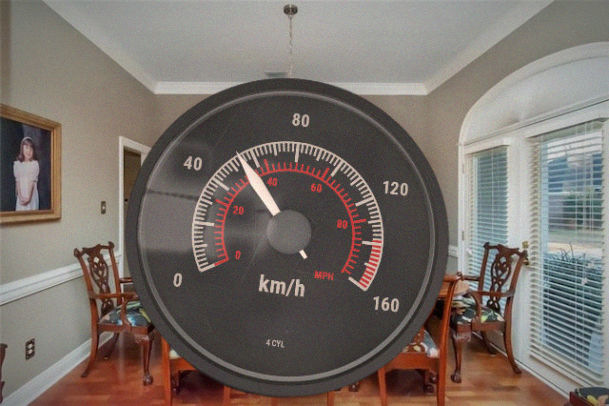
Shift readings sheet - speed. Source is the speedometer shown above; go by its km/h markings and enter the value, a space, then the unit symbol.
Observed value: 54 km/h
